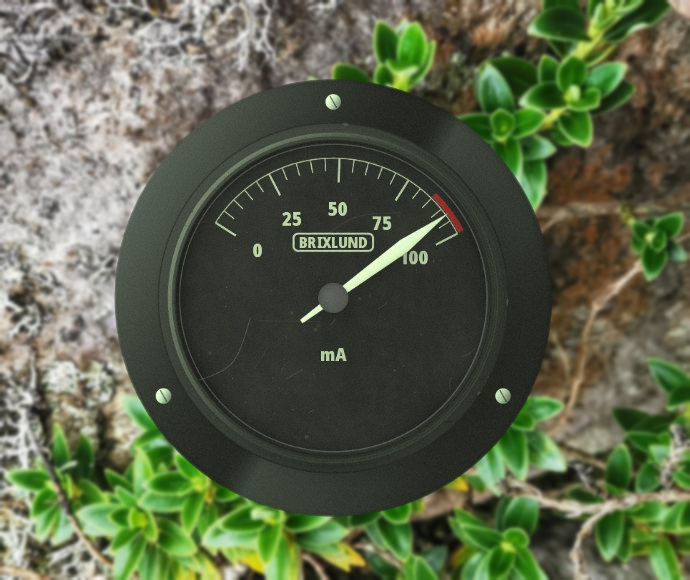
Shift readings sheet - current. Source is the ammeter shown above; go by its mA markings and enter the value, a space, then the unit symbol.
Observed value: 92.5 mA
